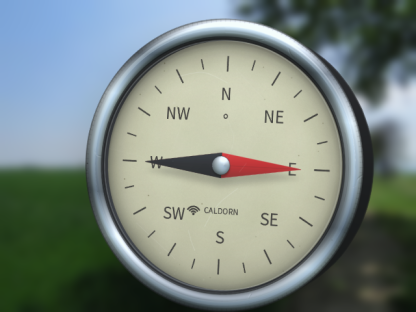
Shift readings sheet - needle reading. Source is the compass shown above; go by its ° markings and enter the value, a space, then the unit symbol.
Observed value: 90 °
